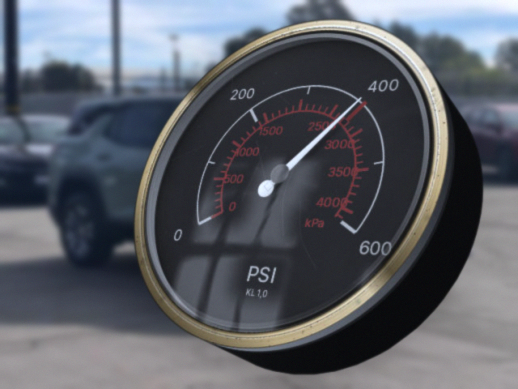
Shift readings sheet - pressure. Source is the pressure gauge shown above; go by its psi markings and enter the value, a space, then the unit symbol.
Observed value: 400 psi
